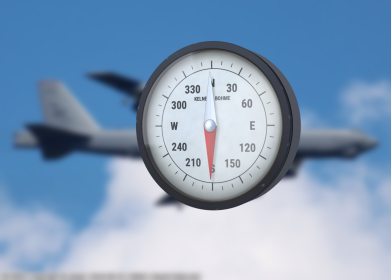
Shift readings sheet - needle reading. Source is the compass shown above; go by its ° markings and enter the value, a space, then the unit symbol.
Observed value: 180 °
